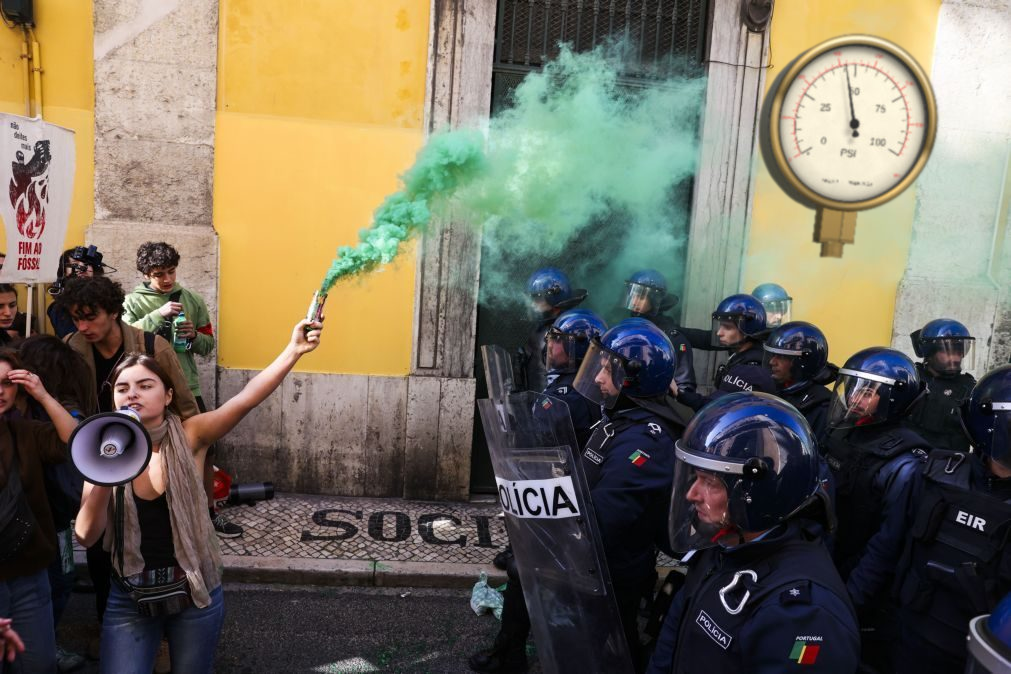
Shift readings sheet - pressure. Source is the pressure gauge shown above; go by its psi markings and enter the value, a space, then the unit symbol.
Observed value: 45 psi
